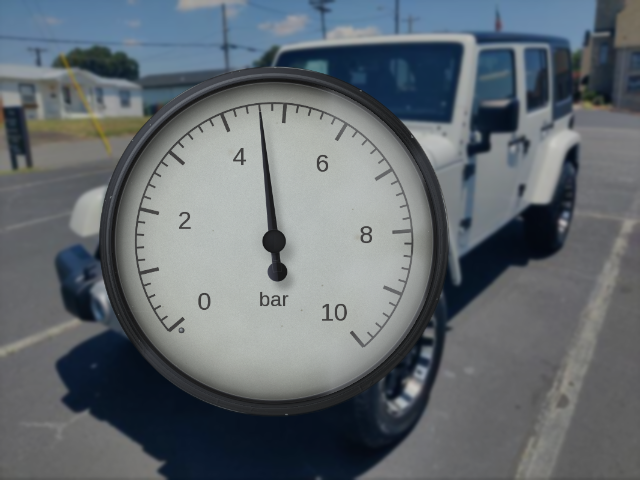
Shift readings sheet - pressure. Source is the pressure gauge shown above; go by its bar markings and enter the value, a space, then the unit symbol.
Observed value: 4.6 bar
